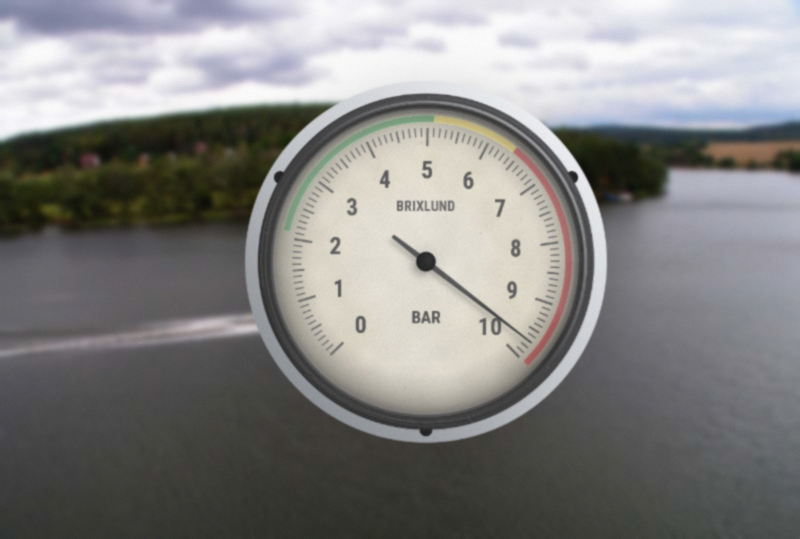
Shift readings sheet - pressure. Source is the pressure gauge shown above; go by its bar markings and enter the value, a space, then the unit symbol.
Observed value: 9.7 bar
